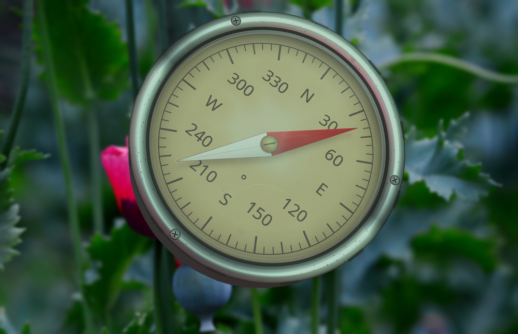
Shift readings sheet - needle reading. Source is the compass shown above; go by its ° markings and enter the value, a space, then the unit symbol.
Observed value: 40 °
